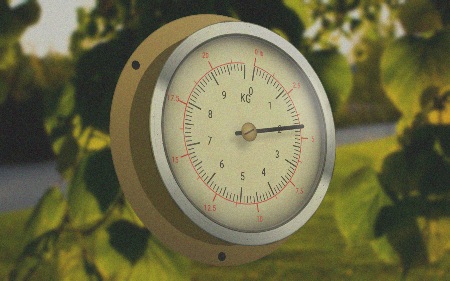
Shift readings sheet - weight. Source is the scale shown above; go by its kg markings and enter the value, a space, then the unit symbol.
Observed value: 2 kg
